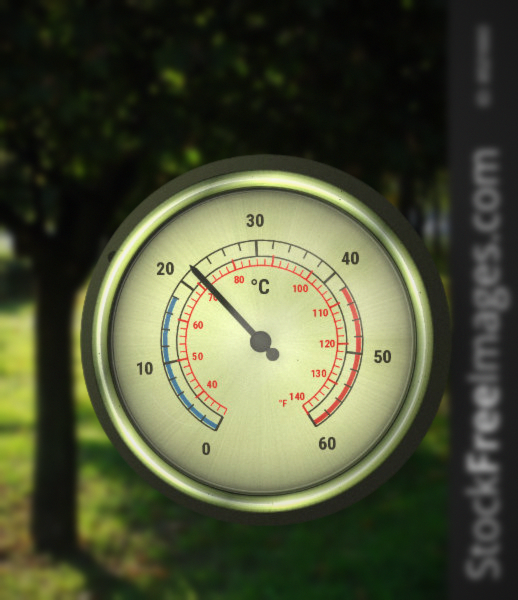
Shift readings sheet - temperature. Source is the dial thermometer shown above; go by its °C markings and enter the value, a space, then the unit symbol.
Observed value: 22 °C
